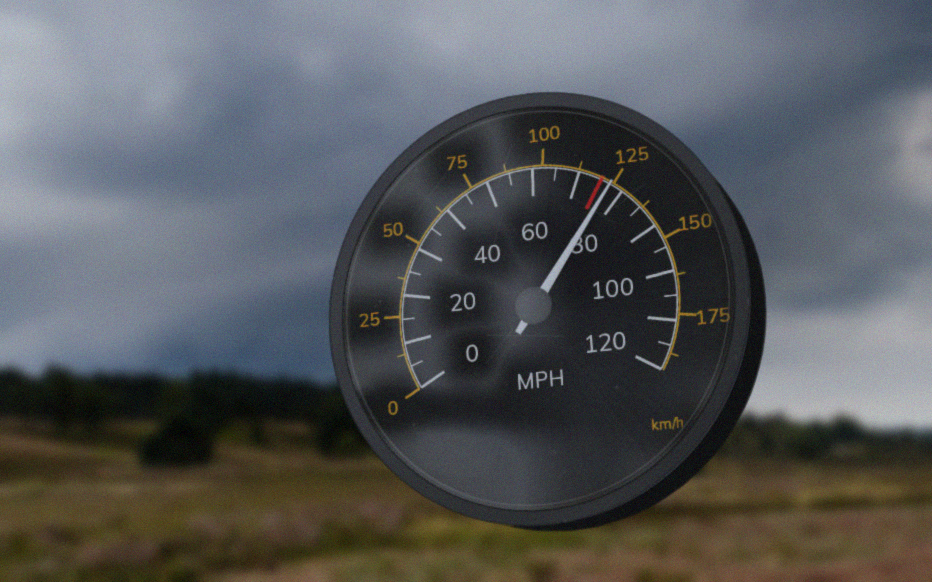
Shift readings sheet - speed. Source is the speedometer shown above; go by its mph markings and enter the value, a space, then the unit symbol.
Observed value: 77.5 mph
